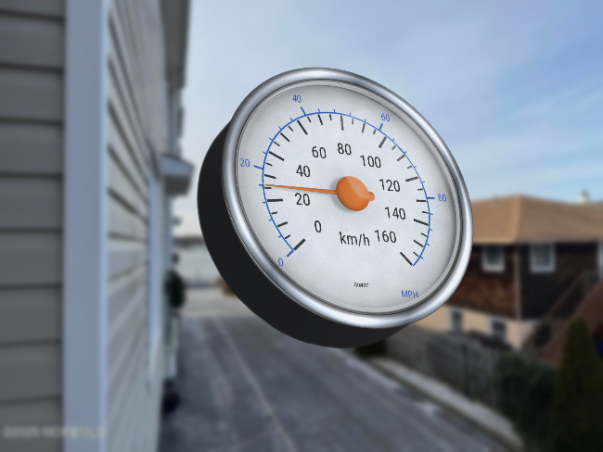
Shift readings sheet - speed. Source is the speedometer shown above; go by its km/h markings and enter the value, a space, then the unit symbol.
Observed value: 25 km/h
